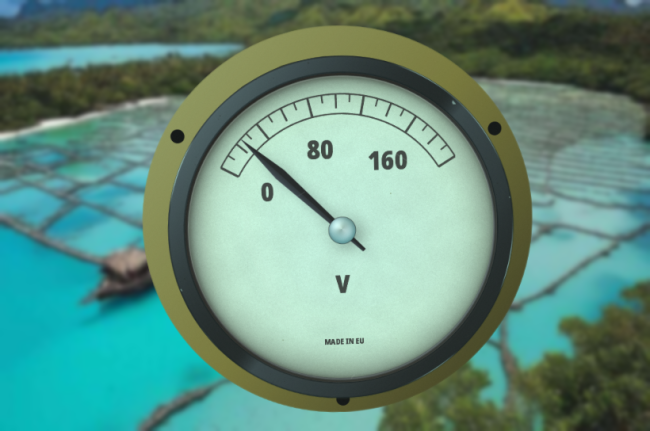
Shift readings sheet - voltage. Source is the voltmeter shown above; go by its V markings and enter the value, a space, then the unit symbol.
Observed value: 25 V
